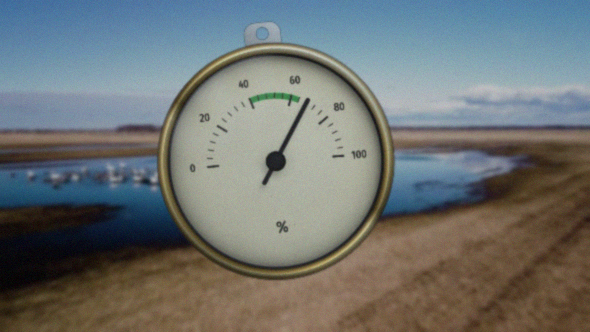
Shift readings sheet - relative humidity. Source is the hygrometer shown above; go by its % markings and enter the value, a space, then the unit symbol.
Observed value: 68 %
